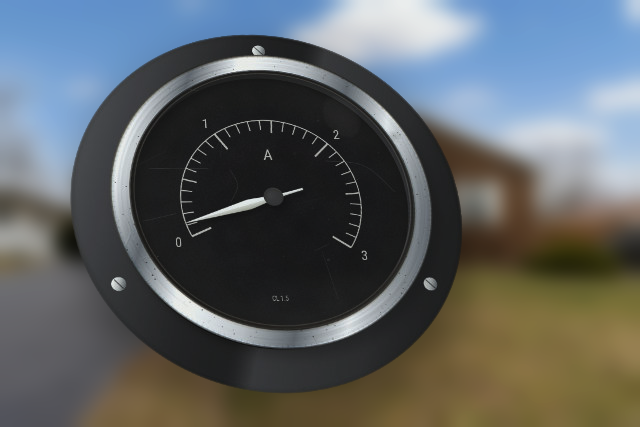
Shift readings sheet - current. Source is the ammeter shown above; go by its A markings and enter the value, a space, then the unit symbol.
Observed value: 0.1 A
